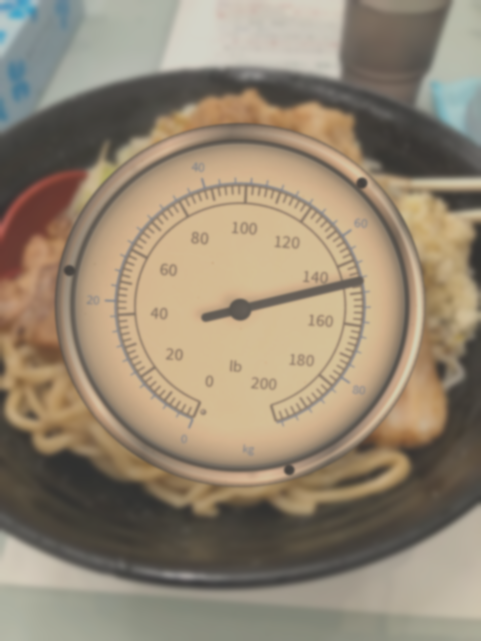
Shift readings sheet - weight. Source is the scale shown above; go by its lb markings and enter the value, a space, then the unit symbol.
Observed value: 146 lb
